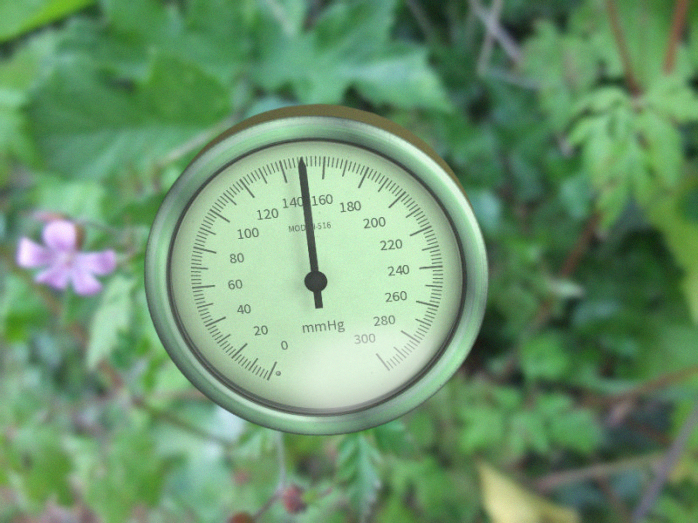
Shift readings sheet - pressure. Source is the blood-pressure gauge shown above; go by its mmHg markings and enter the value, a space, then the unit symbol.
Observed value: 150 mmHg
